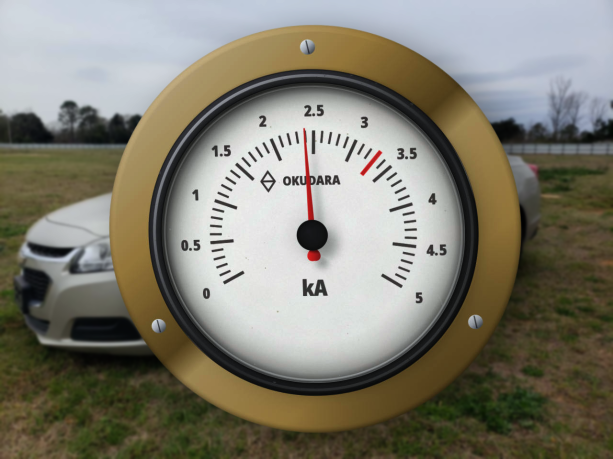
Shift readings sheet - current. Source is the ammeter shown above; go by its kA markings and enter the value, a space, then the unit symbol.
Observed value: 2.4 kA
